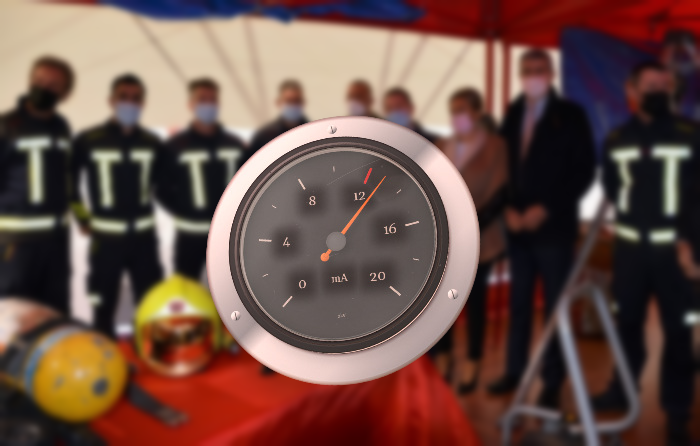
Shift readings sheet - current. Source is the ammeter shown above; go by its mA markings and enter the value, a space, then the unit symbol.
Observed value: 13 mA
